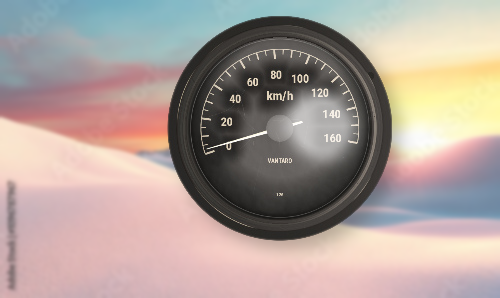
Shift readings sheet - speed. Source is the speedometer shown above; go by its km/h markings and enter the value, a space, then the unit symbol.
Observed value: 2.5 km/h
